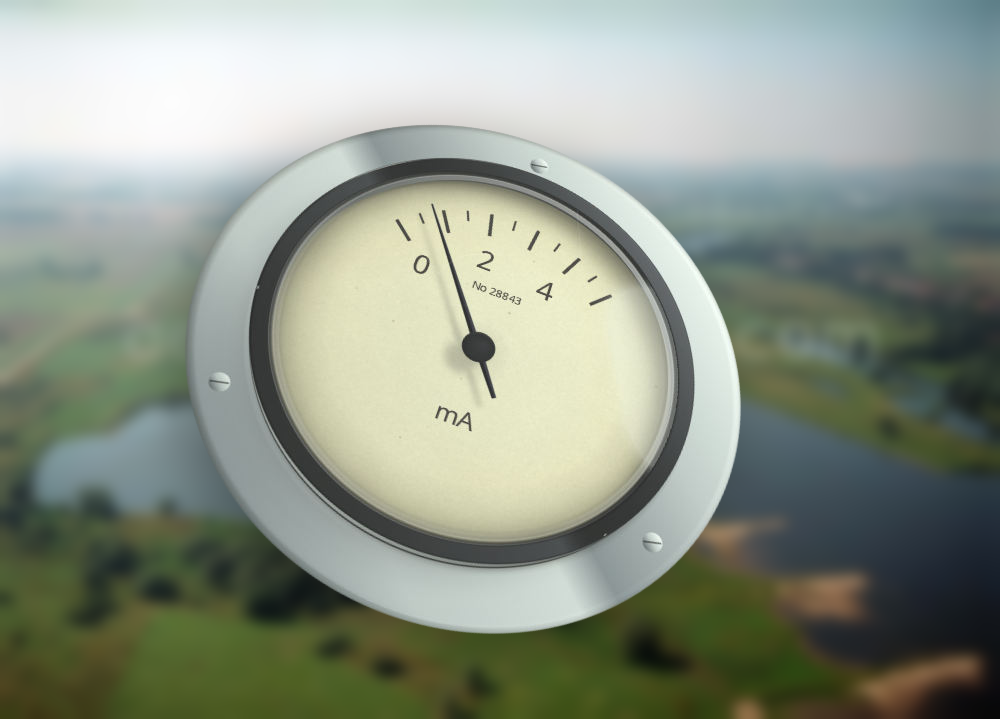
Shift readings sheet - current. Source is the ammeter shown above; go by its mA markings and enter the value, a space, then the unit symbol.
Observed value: 0.75 mA
